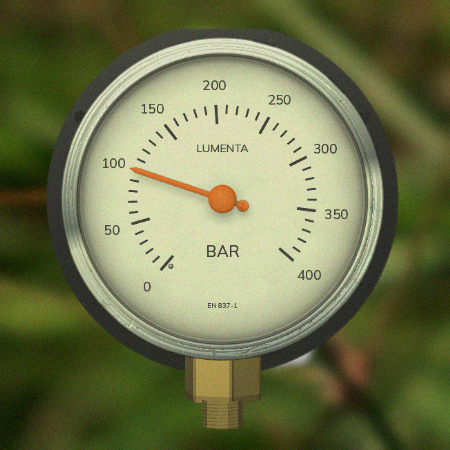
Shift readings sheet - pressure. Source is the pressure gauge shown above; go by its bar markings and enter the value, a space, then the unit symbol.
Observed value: 100 bar
